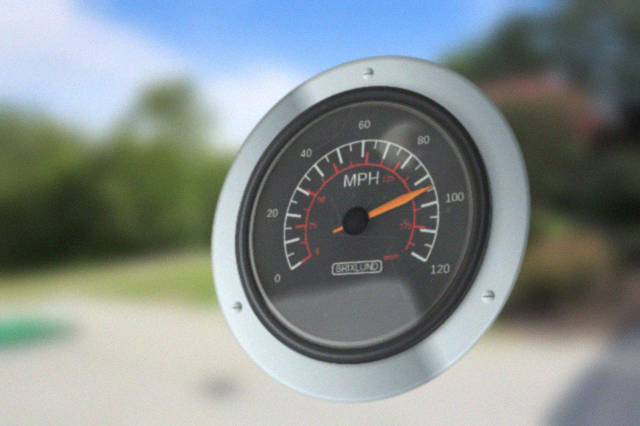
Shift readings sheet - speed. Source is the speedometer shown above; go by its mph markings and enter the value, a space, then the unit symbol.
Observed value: 95 mph
